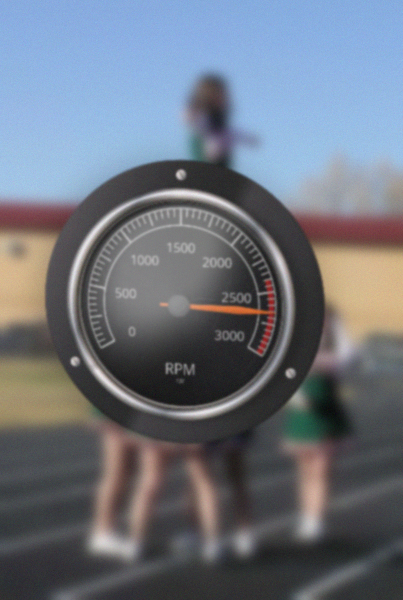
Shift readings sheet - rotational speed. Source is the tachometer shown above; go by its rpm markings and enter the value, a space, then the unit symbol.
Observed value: 2650 rpm
